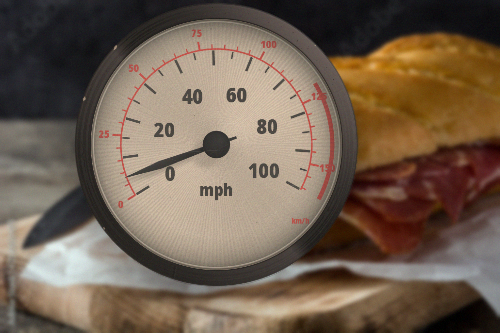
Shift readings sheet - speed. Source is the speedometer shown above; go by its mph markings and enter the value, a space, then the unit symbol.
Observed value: 5 mph
